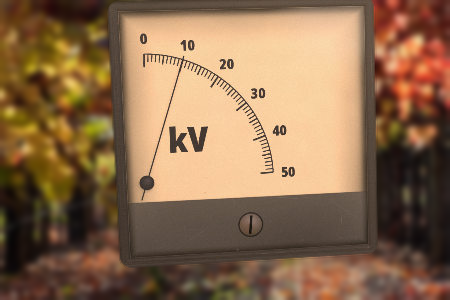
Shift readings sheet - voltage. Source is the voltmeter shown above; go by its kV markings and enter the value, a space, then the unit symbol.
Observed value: 10 kV
